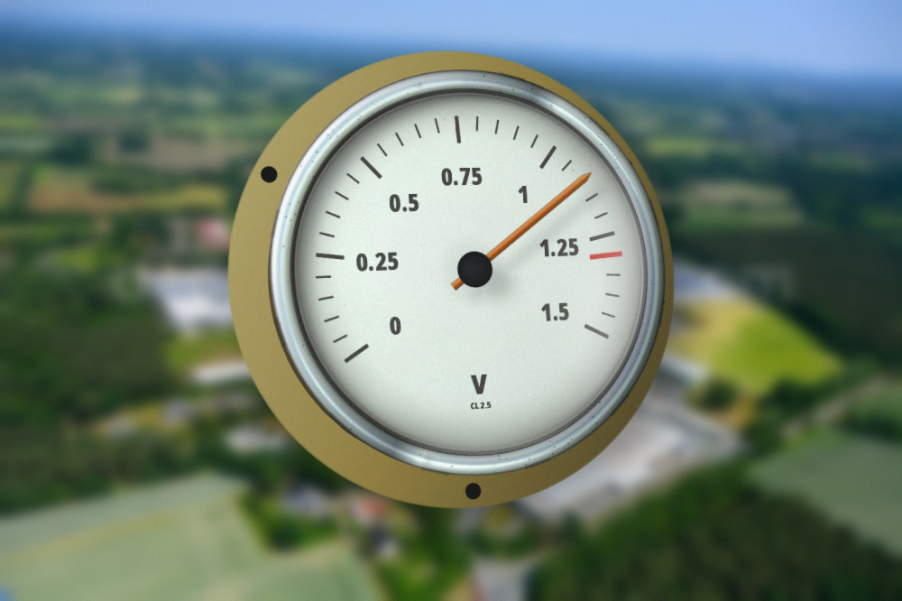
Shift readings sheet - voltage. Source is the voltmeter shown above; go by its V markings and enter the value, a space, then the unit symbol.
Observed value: 1.1 V
